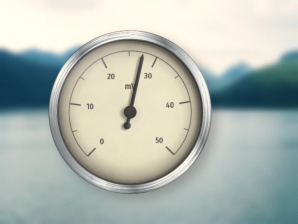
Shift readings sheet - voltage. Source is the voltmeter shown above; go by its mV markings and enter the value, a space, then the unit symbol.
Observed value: 27.5 mV
